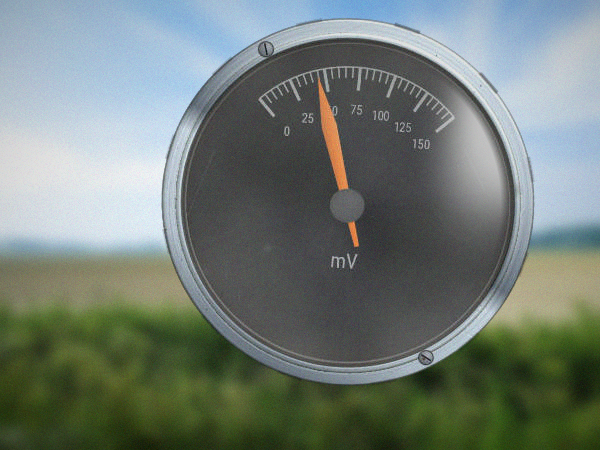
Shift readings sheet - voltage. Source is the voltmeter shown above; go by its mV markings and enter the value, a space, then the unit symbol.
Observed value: 45 mV
